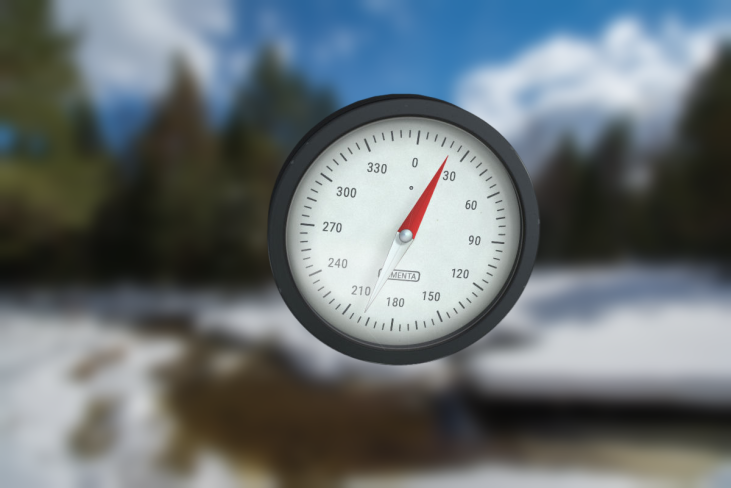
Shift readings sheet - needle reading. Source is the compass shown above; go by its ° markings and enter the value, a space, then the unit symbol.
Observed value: 20 °
